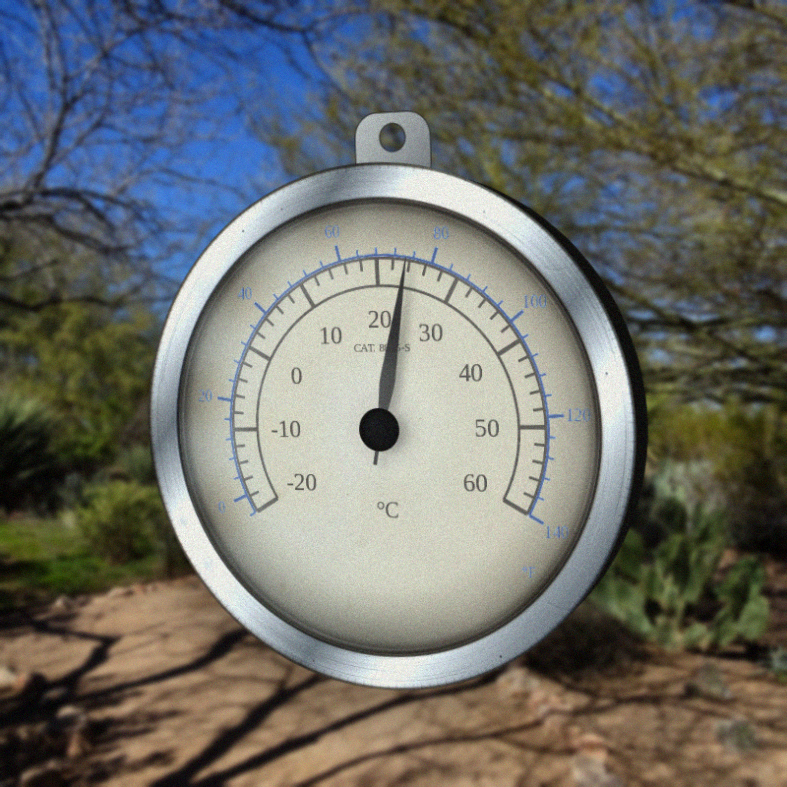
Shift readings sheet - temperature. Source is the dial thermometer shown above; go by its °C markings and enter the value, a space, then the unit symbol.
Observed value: 24 °C
